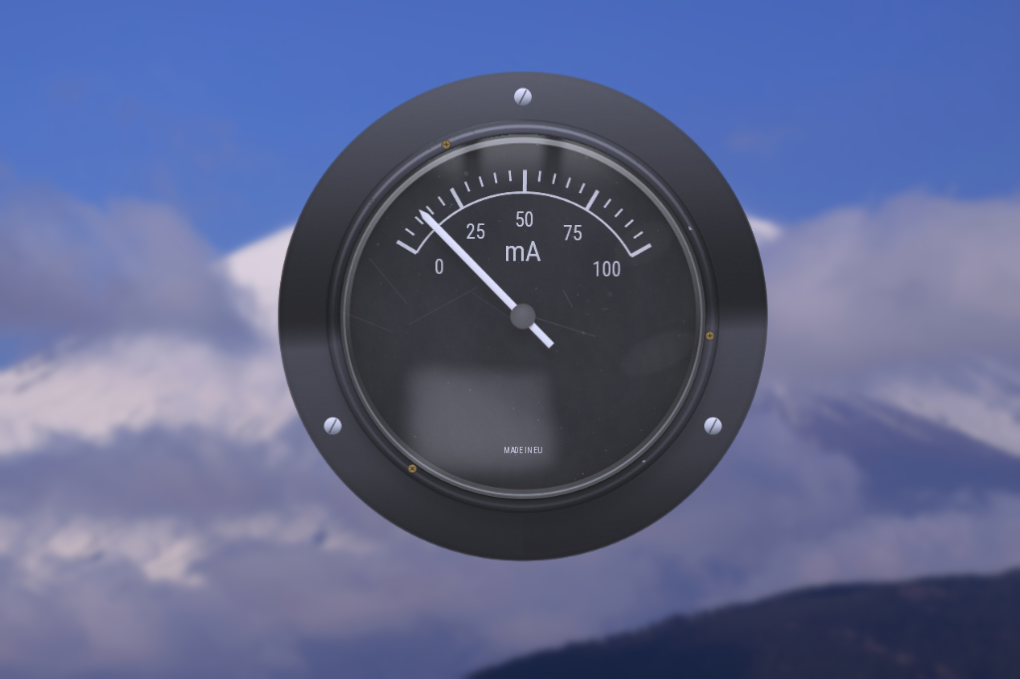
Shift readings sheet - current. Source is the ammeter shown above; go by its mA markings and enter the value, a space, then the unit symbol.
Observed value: 12.5 mA
